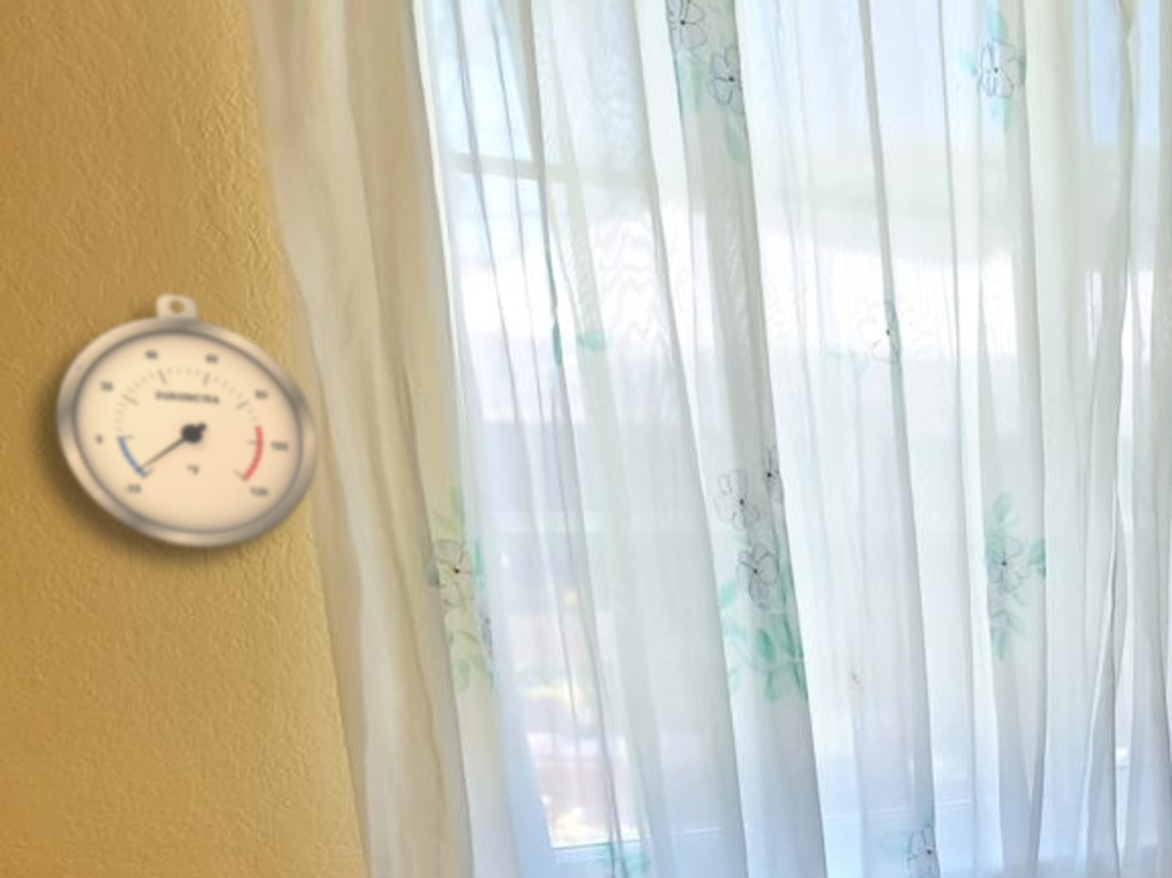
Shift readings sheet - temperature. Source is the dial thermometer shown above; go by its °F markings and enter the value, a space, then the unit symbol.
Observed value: -16 °F
